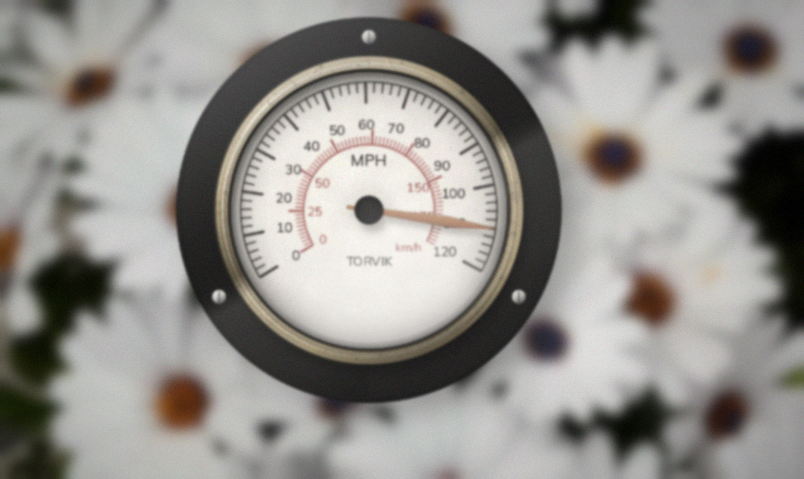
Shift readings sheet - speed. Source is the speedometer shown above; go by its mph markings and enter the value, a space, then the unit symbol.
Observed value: 110 mph
